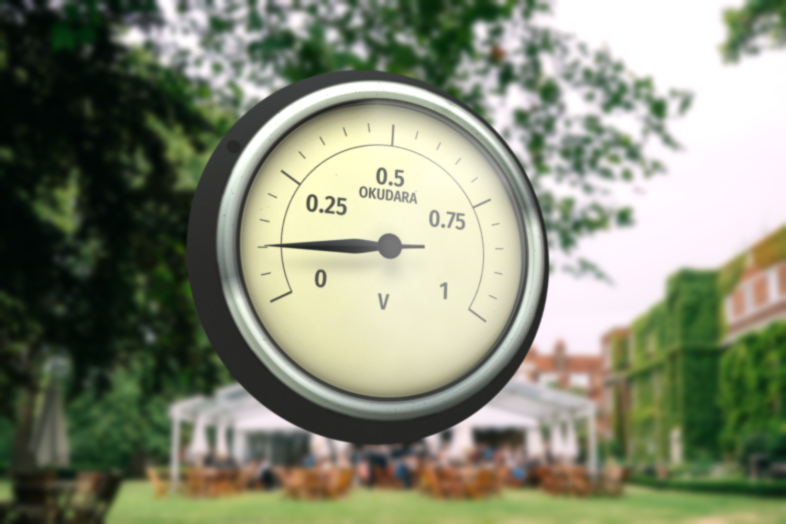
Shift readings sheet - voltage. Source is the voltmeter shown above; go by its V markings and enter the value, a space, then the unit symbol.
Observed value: 0.1 V
